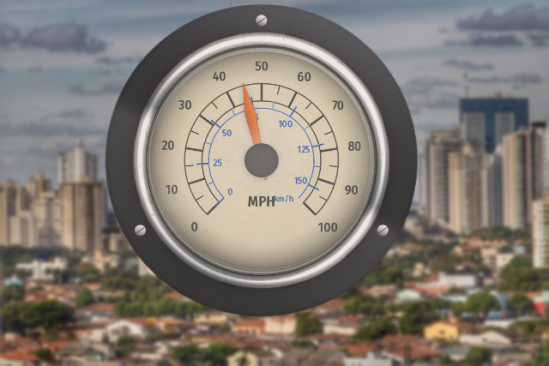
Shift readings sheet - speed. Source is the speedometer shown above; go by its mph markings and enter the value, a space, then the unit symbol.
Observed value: 45 mph
